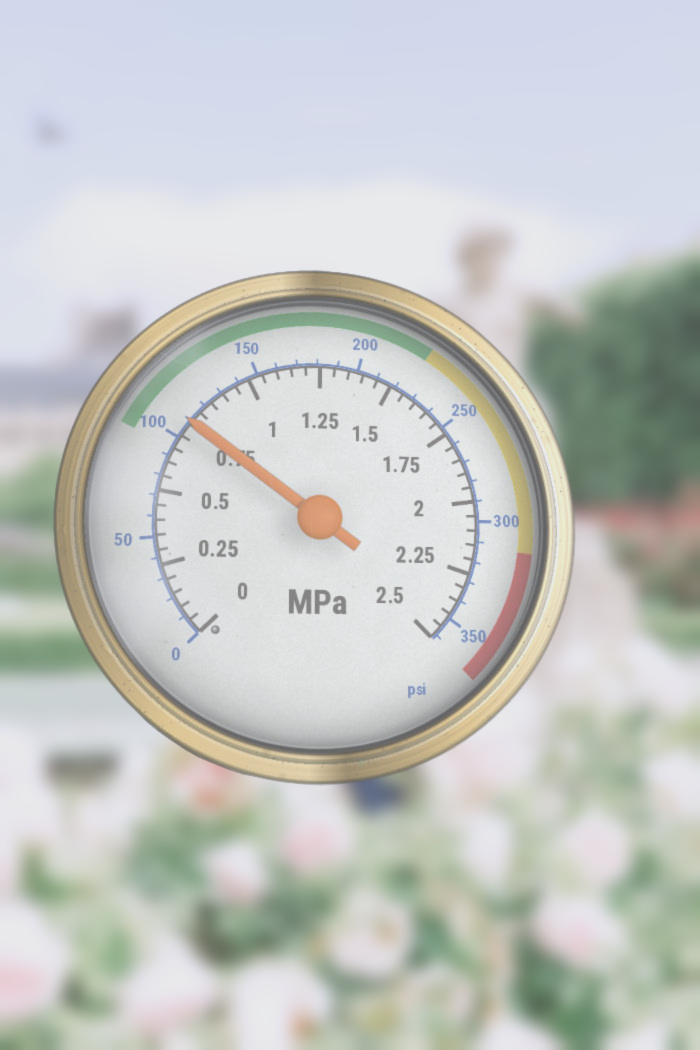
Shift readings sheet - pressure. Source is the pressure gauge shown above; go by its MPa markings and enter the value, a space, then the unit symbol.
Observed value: 0.75 MPa
